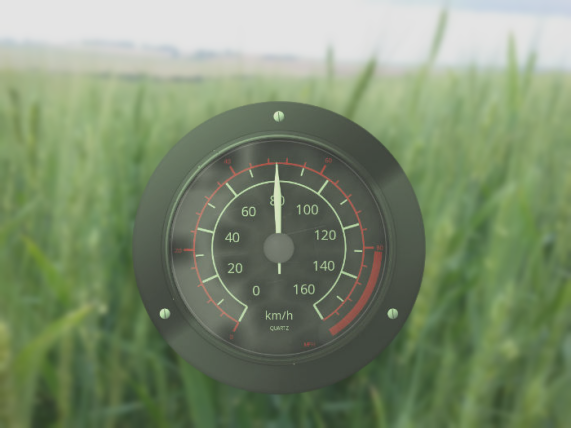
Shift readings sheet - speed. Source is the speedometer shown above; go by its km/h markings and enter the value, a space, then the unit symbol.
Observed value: 80 km/h
